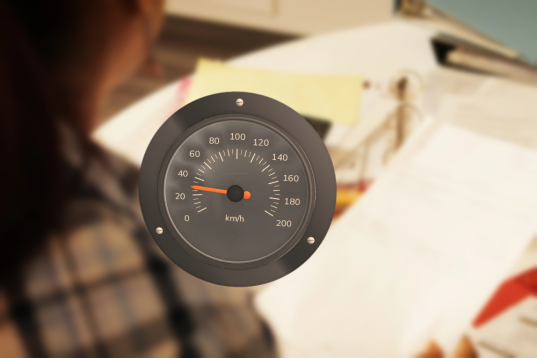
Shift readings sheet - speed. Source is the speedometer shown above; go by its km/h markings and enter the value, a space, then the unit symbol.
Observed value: 30 km/h
